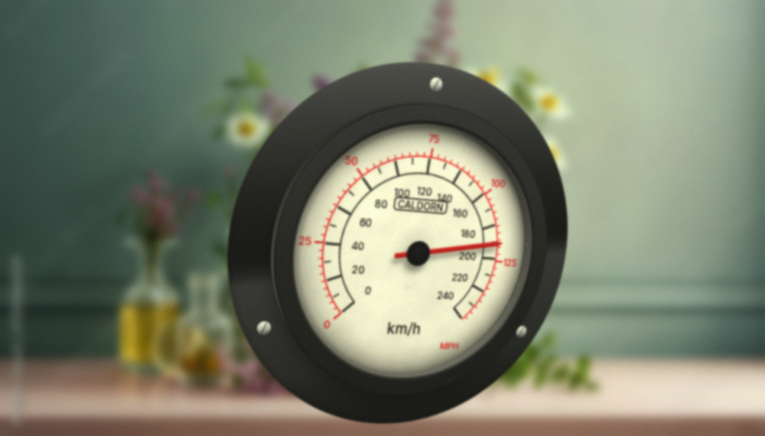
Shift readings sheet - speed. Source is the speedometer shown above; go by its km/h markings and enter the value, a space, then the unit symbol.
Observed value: 190 km/h
